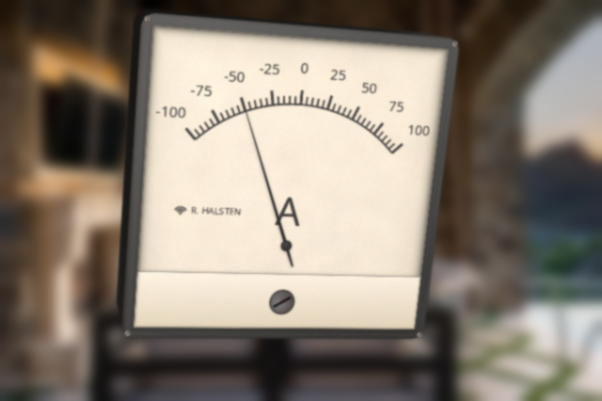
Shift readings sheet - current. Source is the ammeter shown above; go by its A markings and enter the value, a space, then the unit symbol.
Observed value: -50 A
